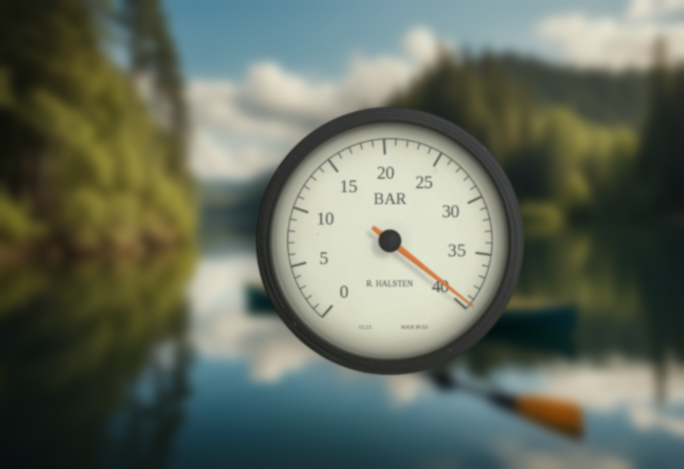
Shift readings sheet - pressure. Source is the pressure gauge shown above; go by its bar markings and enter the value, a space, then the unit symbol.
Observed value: 39.5 bar
